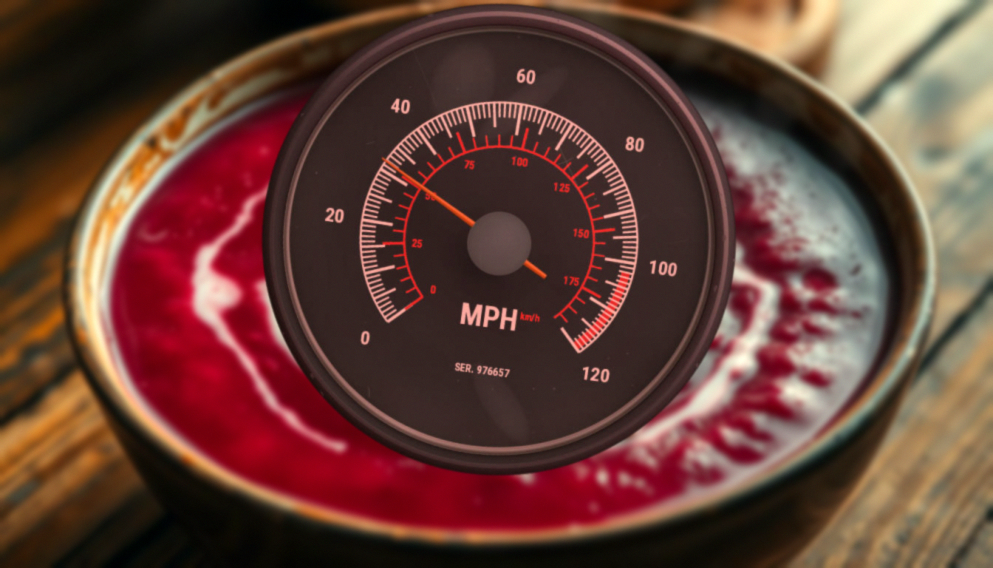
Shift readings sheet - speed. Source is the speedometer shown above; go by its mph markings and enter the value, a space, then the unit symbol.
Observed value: 32 mph
